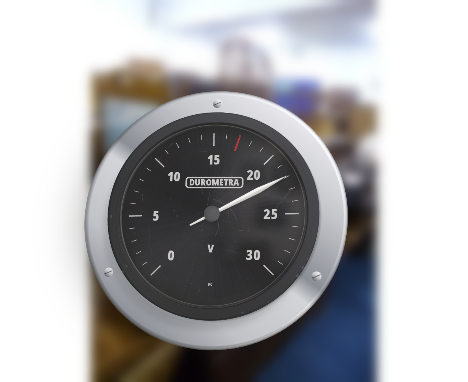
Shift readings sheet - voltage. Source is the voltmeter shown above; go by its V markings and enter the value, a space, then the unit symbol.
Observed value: 22 V
